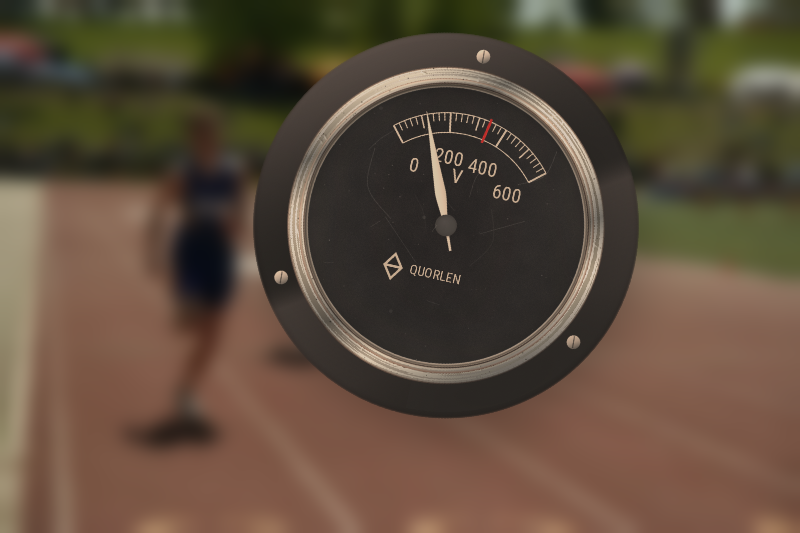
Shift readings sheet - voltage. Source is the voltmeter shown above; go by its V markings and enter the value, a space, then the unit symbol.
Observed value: 120 V
